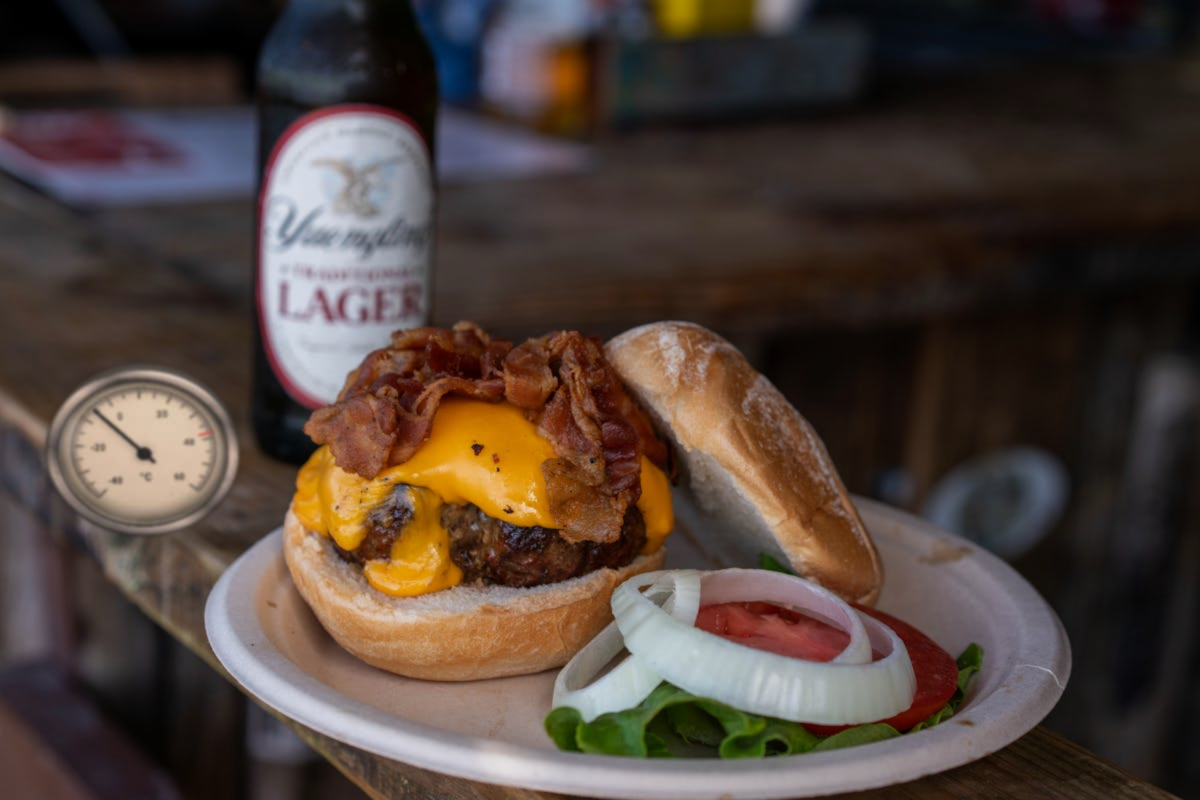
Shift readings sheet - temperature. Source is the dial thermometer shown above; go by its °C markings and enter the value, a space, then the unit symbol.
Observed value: -5 °C
